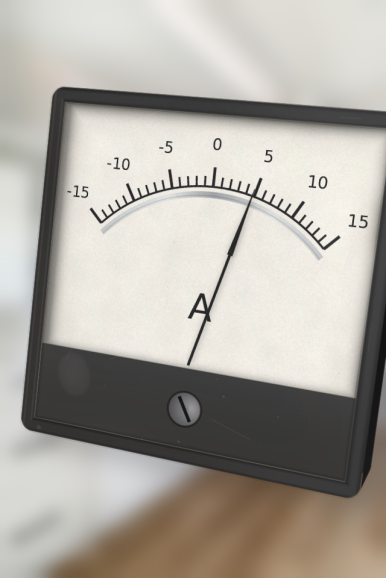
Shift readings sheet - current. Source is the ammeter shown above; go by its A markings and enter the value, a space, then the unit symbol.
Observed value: 5 A
